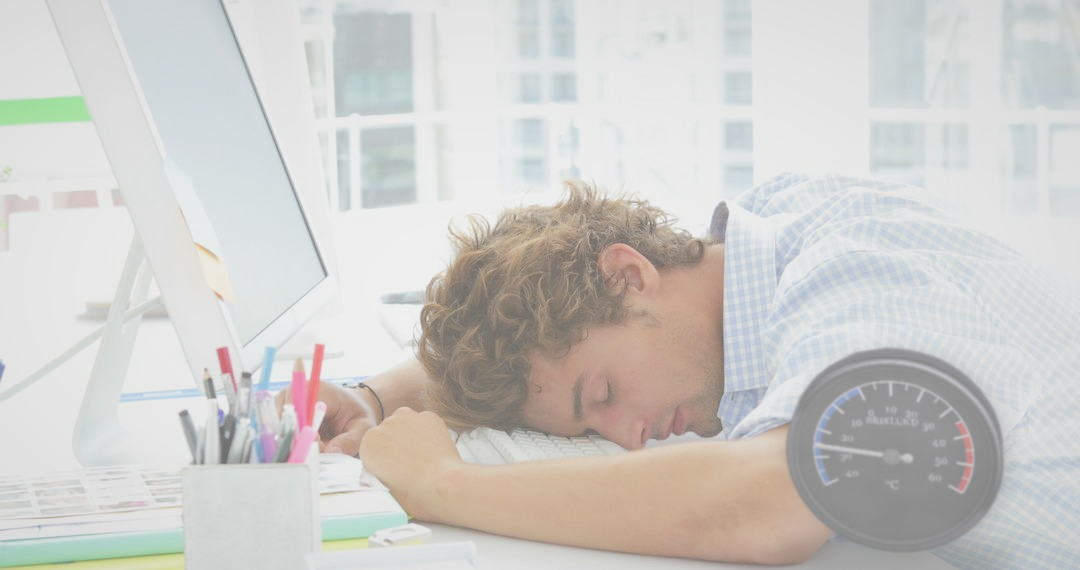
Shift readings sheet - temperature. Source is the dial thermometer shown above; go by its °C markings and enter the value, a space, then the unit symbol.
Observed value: -25 °C
